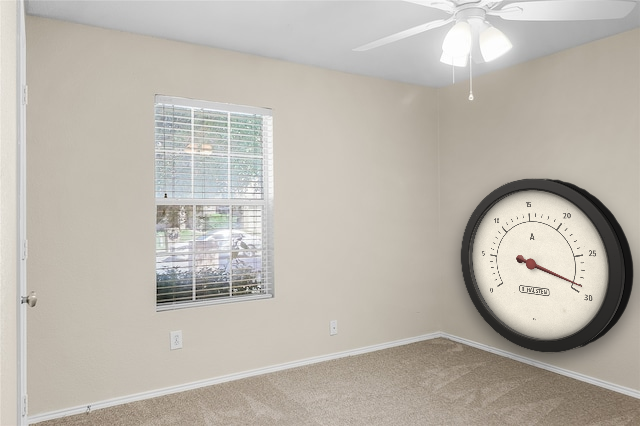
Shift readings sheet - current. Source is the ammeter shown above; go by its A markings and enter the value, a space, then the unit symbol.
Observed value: 29 A
